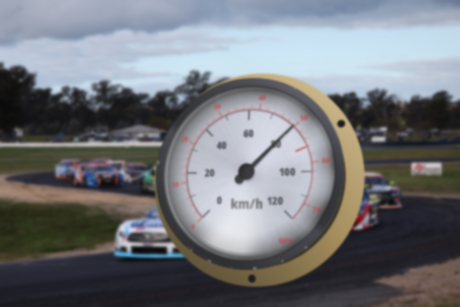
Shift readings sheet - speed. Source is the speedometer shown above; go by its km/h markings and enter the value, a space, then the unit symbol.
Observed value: 80 km/h
